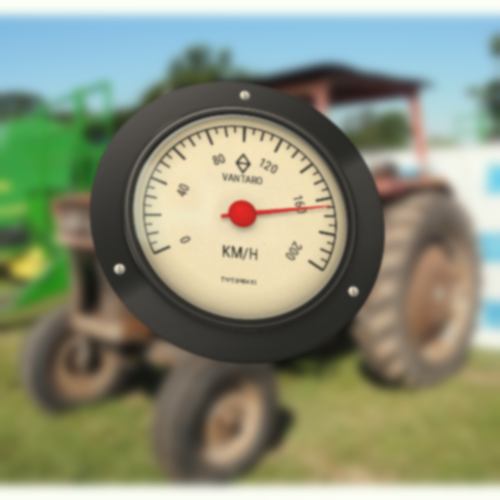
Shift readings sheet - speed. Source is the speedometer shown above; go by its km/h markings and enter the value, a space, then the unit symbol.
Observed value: 165 km/h
